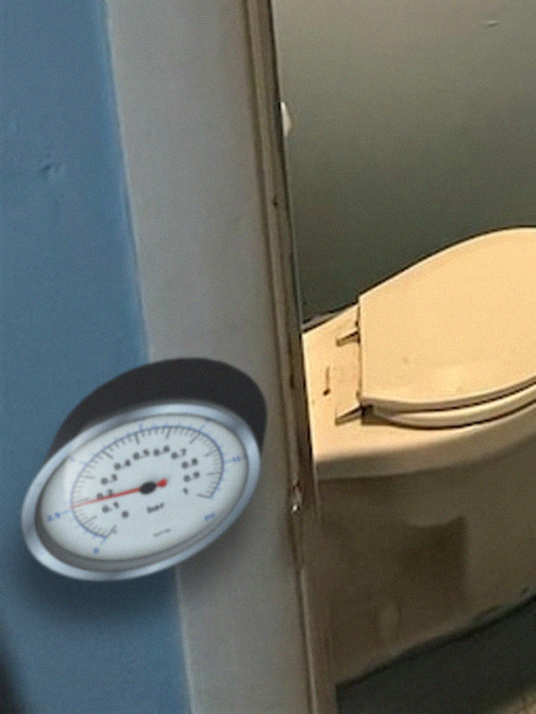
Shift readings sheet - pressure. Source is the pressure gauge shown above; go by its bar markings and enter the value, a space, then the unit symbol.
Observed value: 0.2 bar
